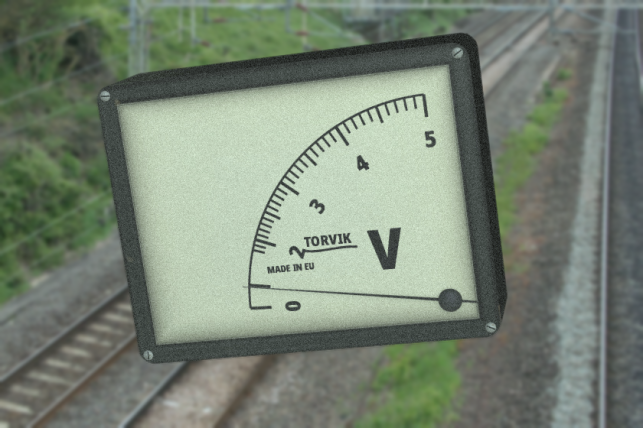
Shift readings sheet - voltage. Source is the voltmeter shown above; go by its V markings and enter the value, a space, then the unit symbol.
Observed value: 1 V
